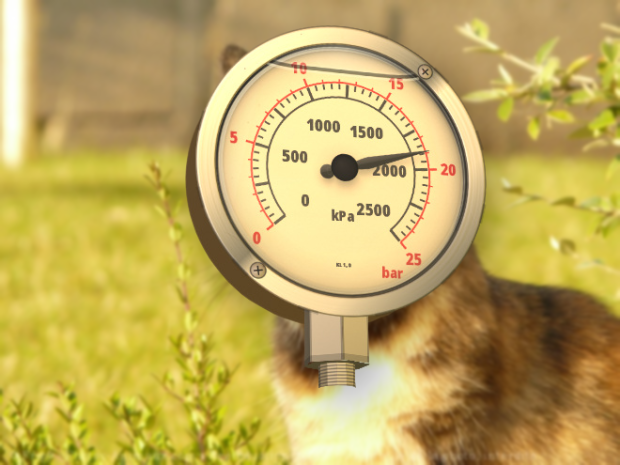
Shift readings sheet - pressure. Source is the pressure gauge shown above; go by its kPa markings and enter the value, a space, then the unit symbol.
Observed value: 1900 kPa
